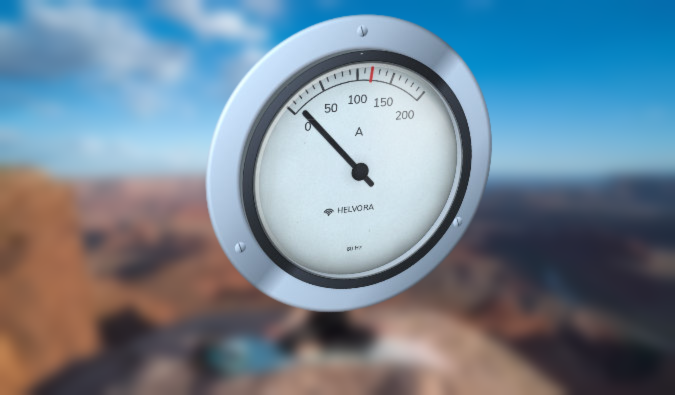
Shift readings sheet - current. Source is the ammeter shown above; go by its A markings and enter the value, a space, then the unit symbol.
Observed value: 10 A
